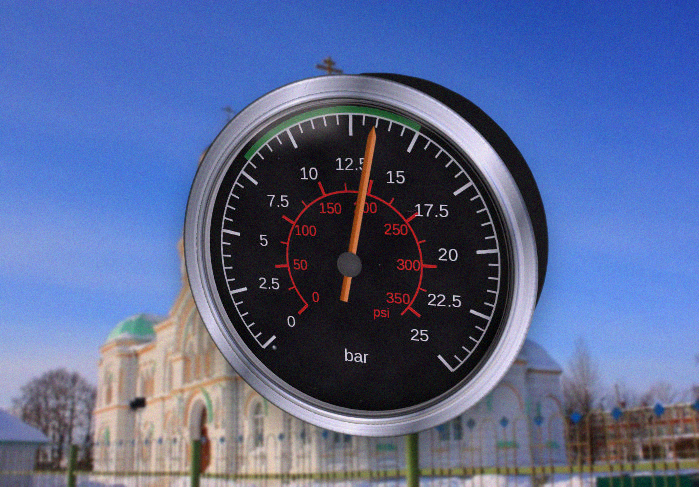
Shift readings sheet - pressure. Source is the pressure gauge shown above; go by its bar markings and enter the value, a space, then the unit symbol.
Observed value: 13.5 bar
